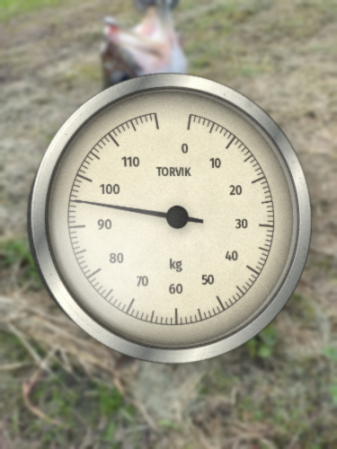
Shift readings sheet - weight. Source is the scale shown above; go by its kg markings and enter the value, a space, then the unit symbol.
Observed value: 95 kg
